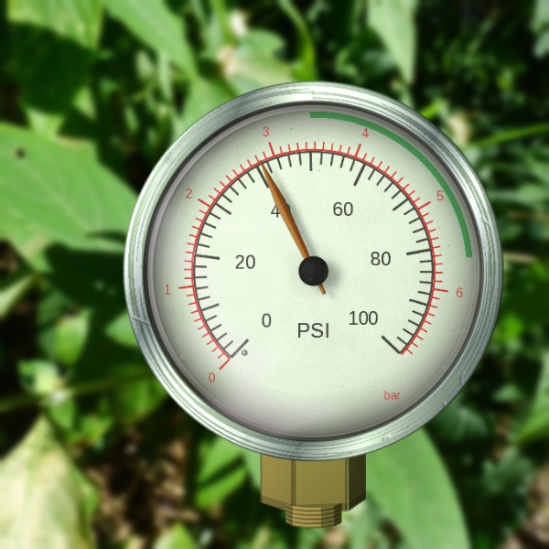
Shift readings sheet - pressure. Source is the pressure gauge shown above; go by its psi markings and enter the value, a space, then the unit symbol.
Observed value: 41 psi
